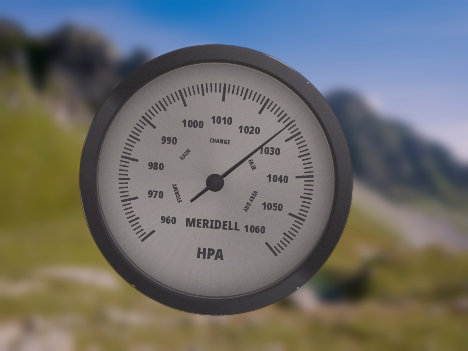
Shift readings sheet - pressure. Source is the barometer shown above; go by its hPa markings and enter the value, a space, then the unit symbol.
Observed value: 1027 hPa
